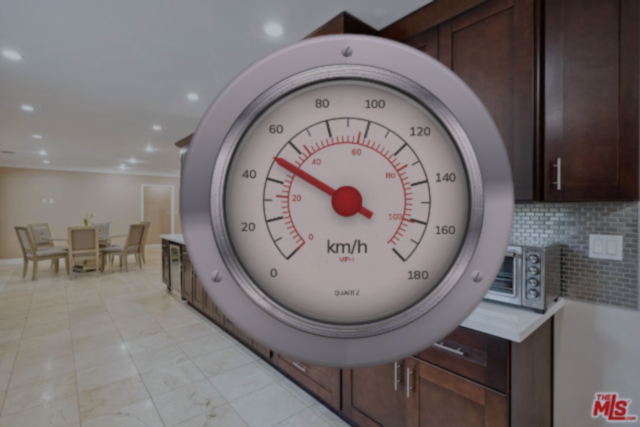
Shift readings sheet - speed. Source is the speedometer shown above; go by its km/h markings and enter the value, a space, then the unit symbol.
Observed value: 50 km/h
